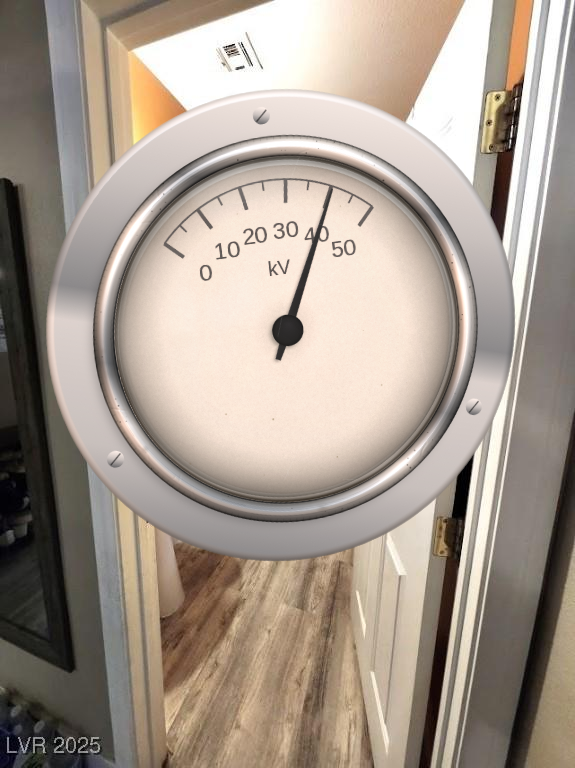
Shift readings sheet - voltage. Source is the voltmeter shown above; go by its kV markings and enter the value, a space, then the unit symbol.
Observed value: 40 kV
